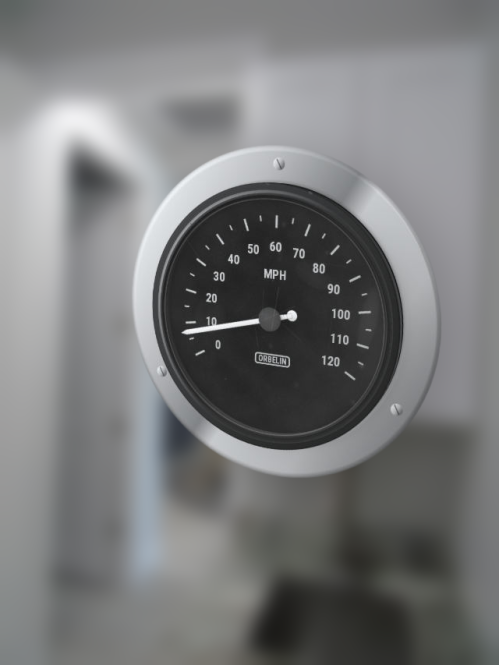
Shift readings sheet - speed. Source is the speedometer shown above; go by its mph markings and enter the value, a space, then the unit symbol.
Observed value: 7.5 mph
